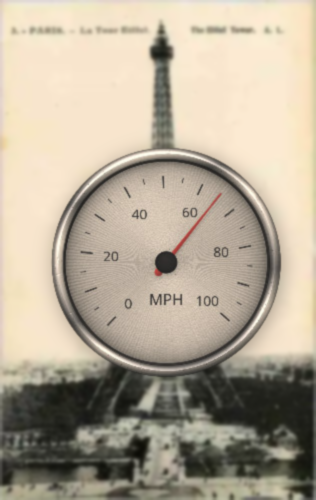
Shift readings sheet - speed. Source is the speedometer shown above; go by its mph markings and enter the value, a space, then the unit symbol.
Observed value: 65 mph
